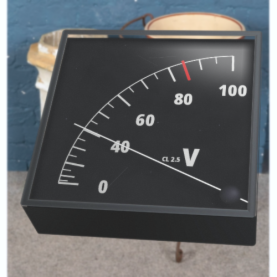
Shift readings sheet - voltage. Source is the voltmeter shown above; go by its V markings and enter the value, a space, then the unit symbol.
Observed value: 40 V
